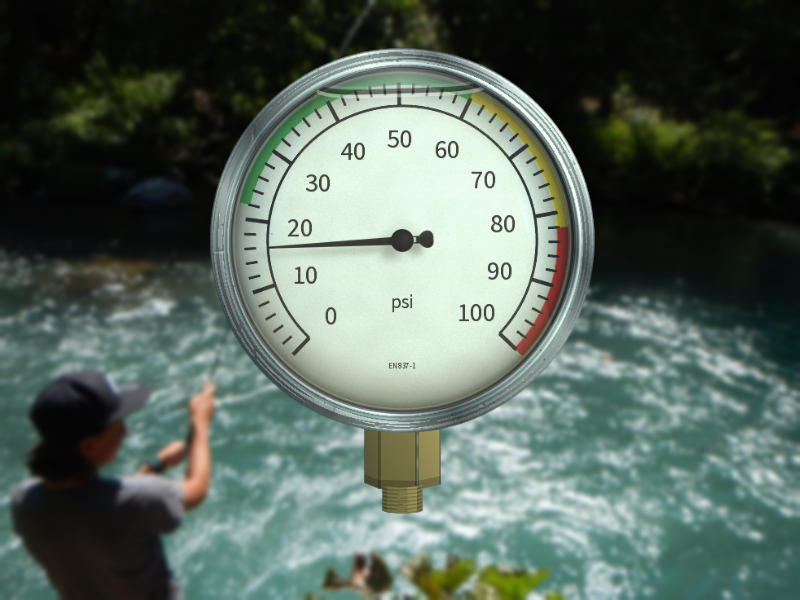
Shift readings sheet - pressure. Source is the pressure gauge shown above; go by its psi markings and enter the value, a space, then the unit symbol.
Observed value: 16 psi
